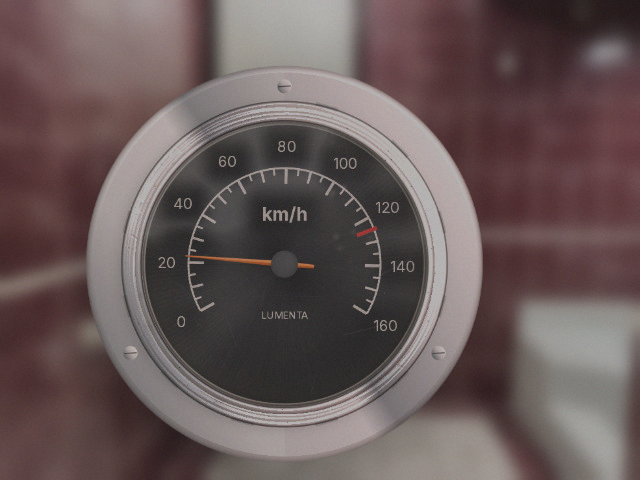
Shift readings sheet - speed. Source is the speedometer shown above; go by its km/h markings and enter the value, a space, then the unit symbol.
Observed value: 22.5 km/h
